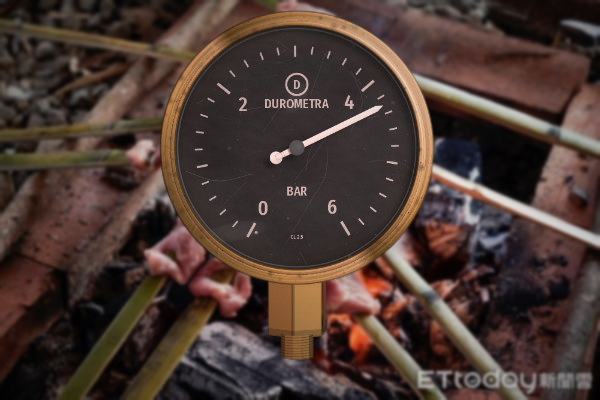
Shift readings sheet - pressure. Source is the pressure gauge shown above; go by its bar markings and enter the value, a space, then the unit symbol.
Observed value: 4.3 bar
